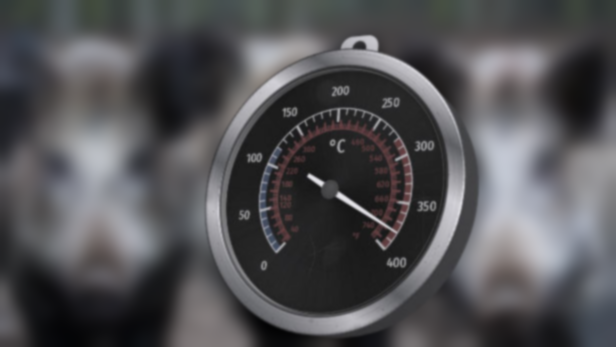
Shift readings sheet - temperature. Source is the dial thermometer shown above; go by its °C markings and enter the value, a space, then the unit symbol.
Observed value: 380 °C
